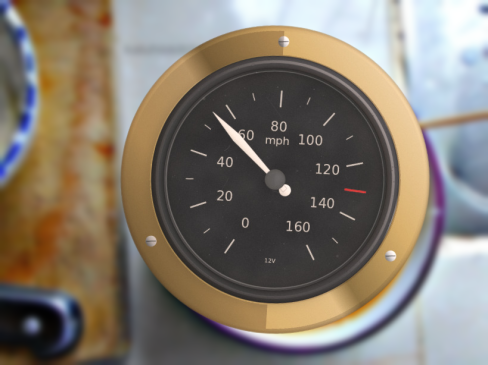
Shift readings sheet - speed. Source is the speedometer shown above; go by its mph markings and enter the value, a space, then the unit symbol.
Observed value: 55 mph
